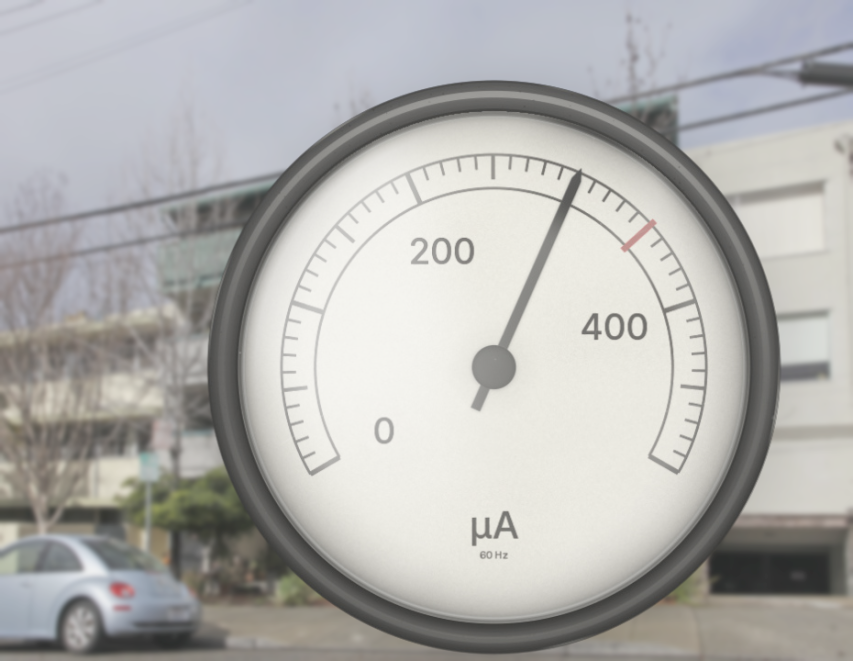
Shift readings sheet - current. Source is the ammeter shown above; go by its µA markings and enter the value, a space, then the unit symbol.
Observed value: 300 µA
